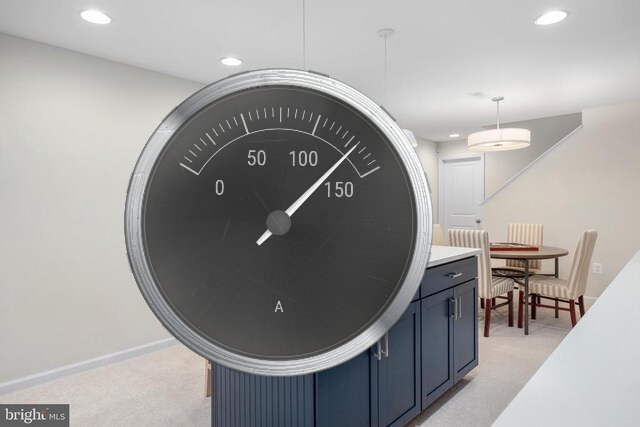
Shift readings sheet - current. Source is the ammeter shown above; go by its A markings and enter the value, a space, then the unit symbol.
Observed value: 130 A
